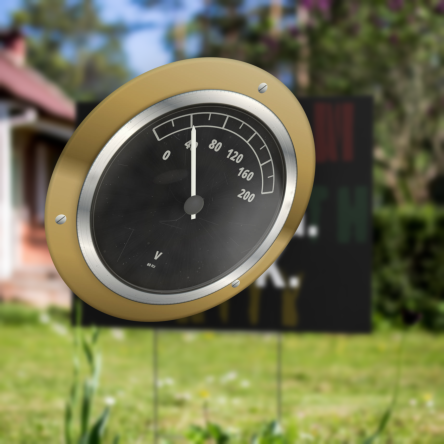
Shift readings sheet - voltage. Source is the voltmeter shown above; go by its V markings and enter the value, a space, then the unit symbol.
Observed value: 40 V
